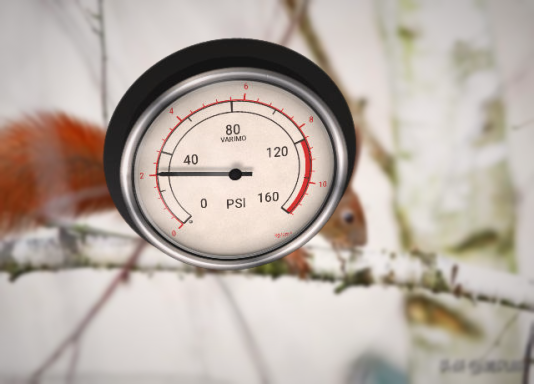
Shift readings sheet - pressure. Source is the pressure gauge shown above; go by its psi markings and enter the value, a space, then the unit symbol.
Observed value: 30 psi
